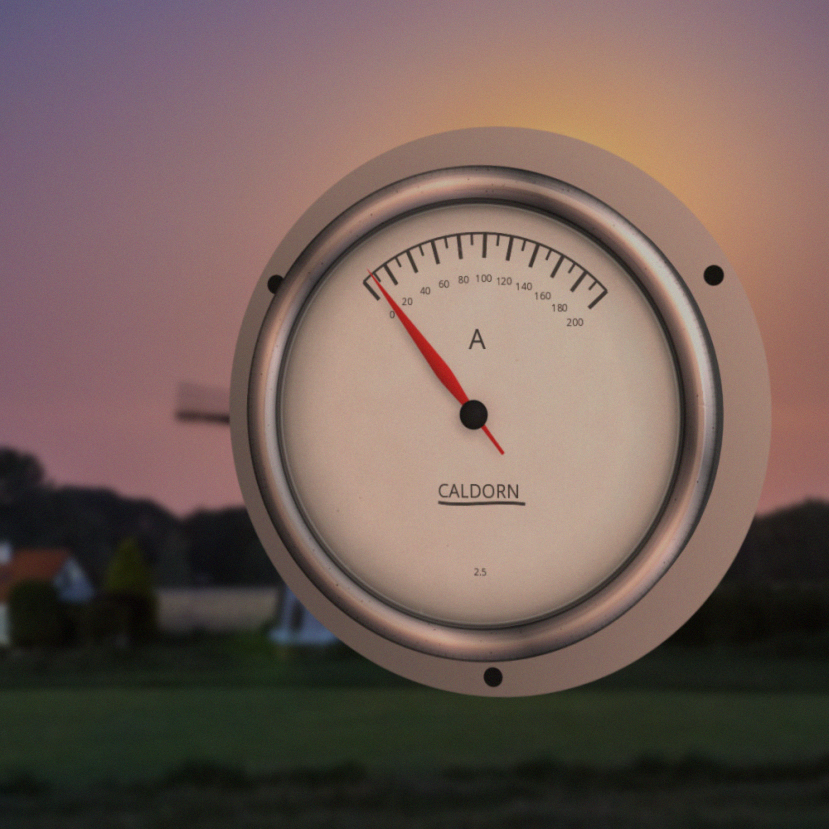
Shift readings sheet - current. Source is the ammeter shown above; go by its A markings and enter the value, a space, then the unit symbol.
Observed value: 10 A
